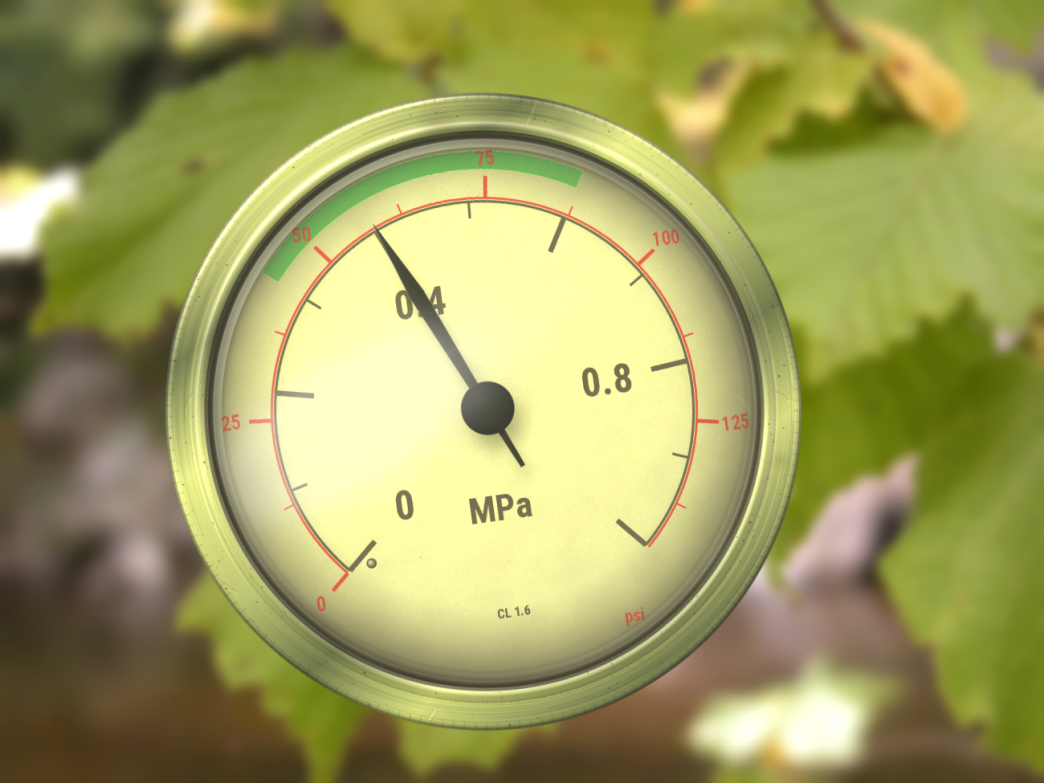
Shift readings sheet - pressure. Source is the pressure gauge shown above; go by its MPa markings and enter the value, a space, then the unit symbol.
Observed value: 0.4 MPa
